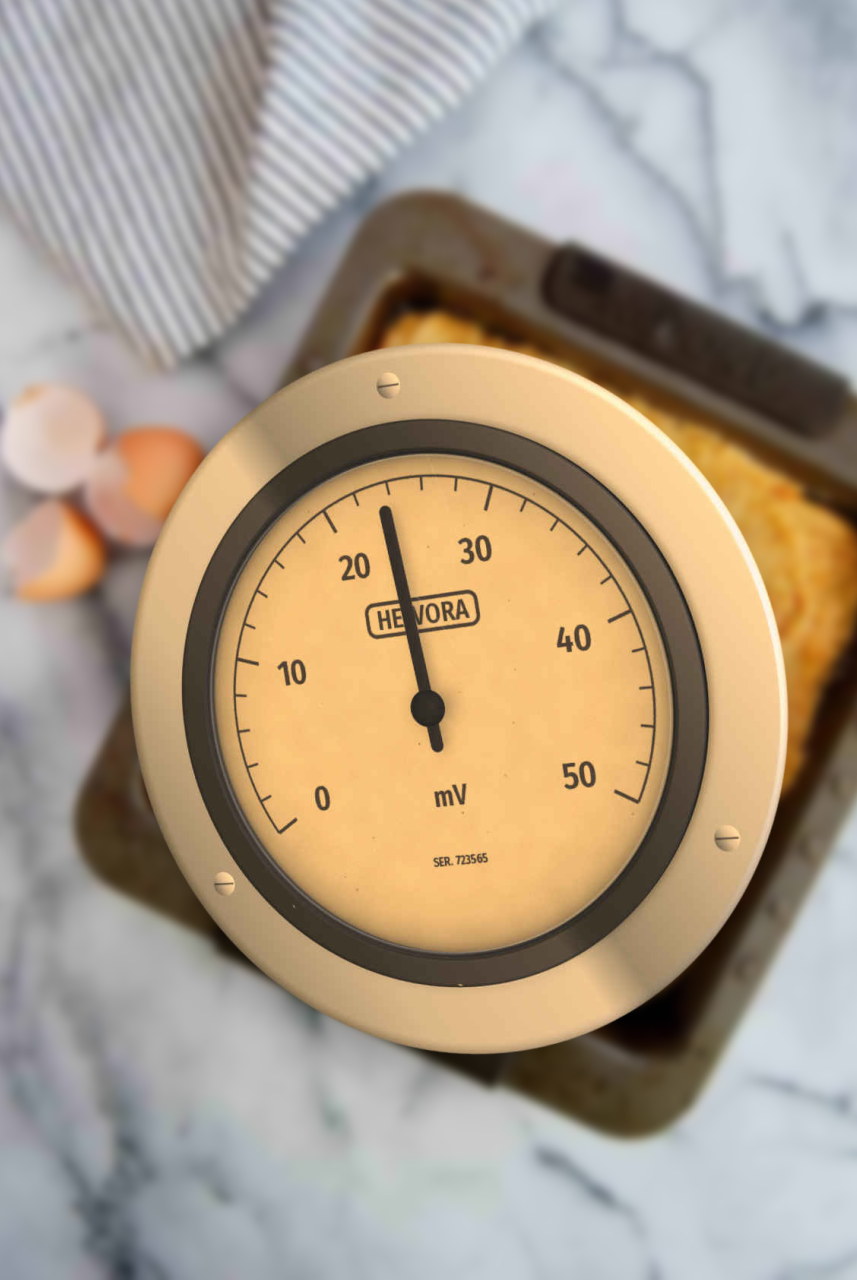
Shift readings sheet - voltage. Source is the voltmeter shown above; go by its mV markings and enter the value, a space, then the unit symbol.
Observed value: 24 mV
